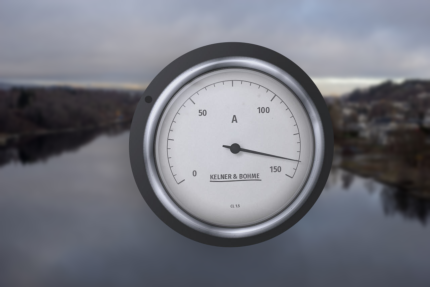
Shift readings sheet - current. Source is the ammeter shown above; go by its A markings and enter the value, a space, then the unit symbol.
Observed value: 140 A
